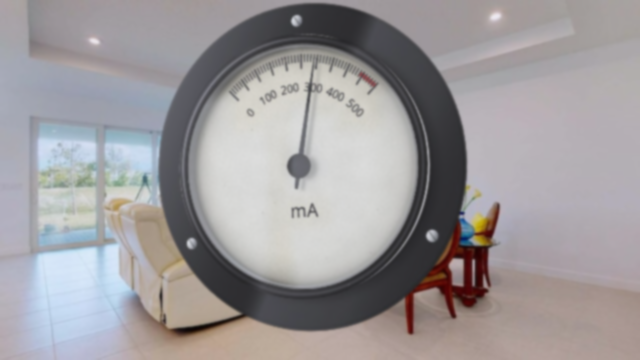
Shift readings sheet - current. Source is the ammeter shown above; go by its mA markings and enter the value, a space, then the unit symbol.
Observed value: 300 mA
